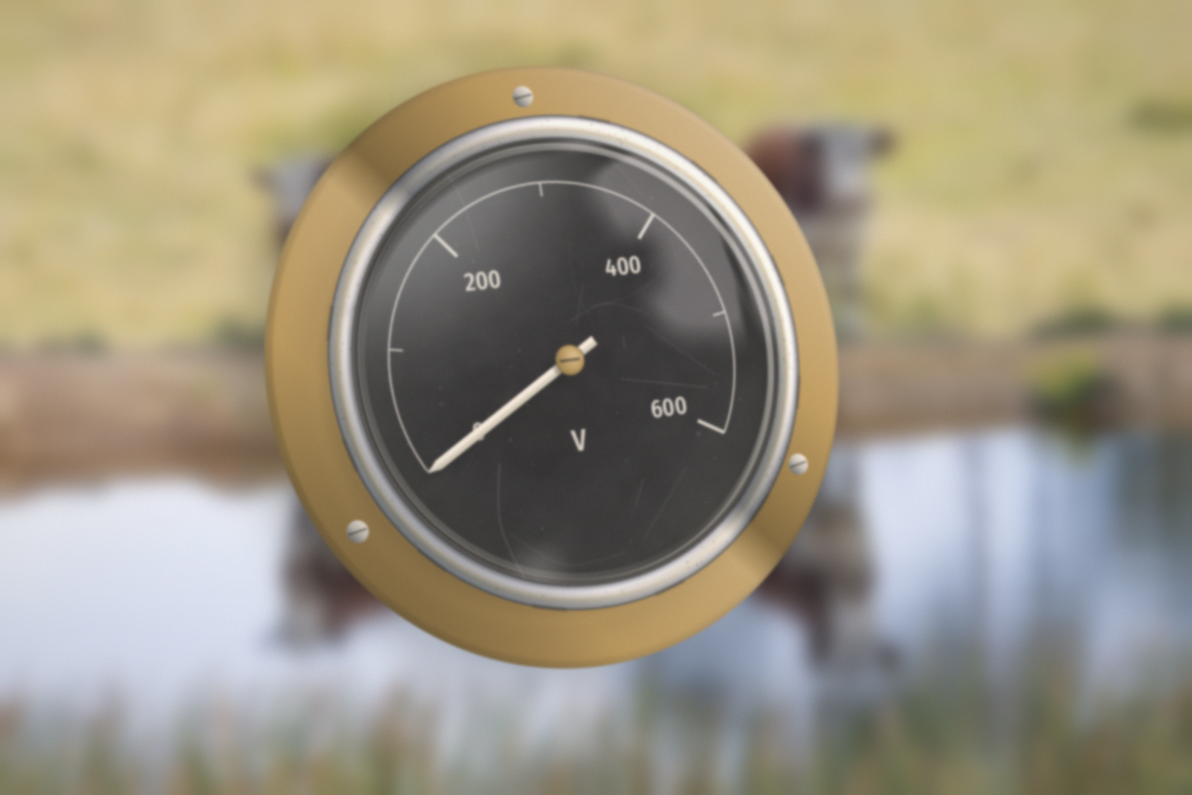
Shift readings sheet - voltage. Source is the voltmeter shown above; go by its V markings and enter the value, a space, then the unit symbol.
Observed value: 0 V
